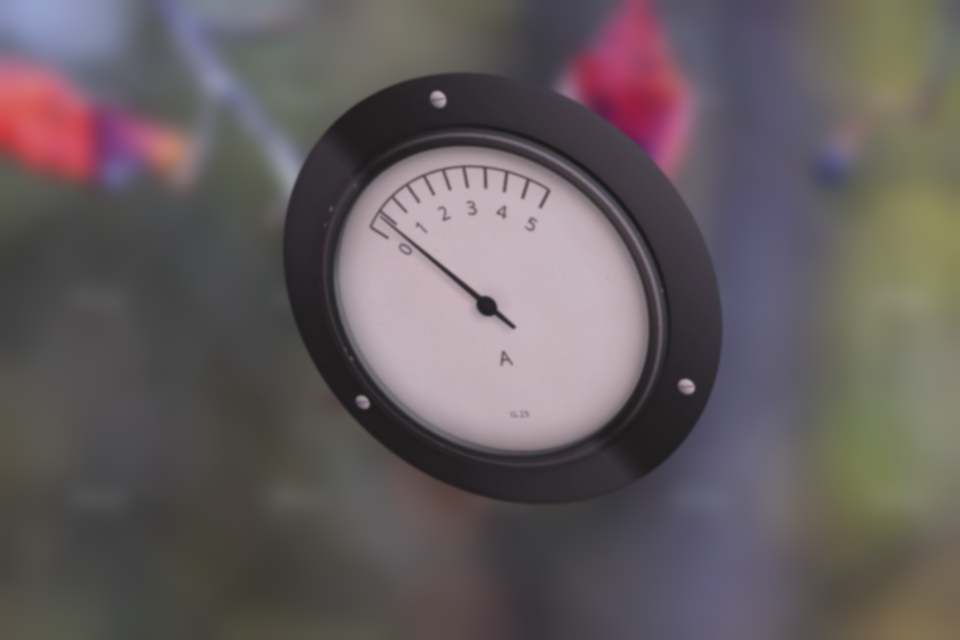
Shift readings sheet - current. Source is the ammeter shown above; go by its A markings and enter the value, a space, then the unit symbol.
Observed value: 0.5 A
